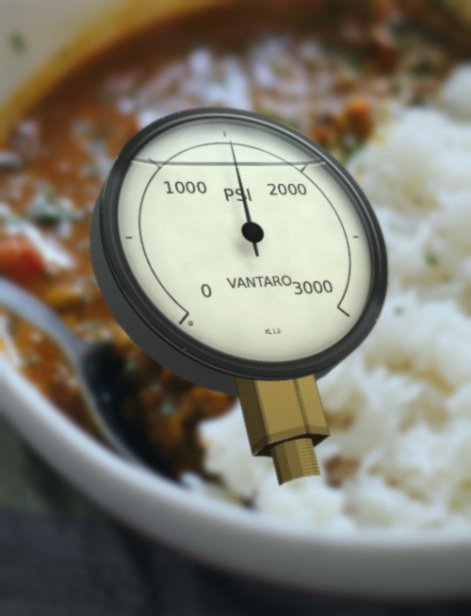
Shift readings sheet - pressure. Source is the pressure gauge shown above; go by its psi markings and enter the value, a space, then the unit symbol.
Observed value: 1500 psi
